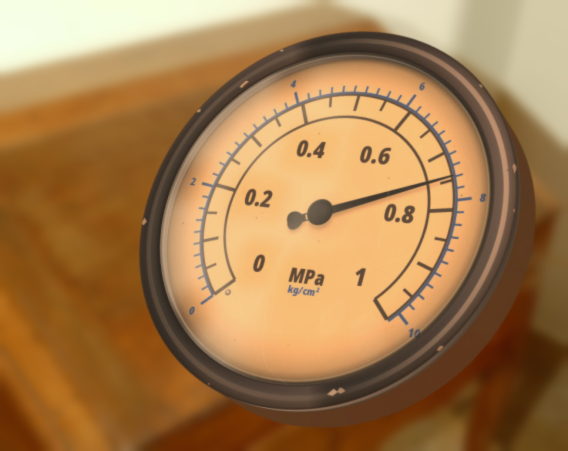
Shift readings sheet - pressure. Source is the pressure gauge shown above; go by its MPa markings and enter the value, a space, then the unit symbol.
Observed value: 0.75 MPa
